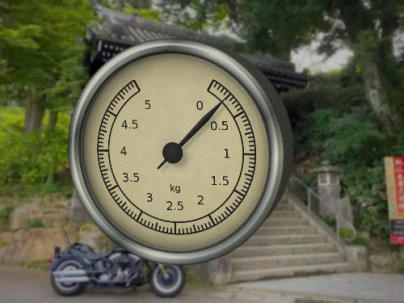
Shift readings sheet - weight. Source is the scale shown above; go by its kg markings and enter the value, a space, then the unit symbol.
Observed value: 0.25 kg
